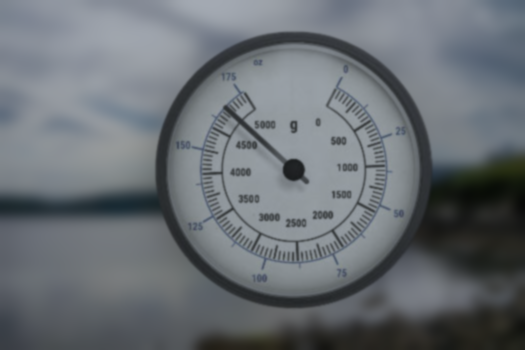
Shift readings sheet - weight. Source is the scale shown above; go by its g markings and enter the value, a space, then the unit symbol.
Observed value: 4750 g
